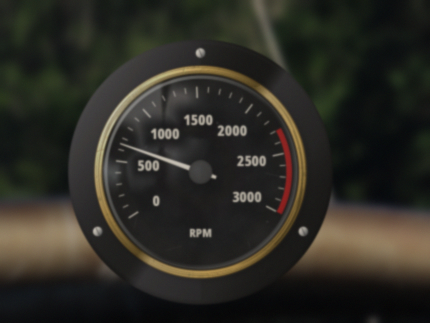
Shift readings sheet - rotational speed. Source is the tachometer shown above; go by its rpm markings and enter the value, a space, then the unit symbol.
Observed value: 650 rpm
